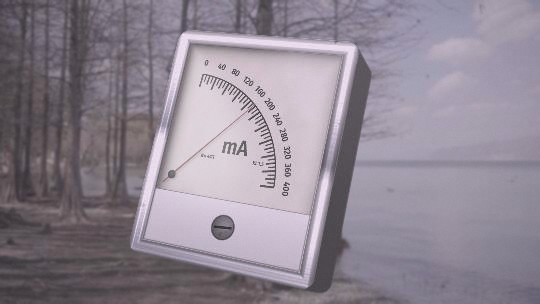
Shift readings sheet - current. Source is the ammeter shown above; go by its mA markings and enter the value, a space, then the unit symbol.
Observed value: 180 mA
